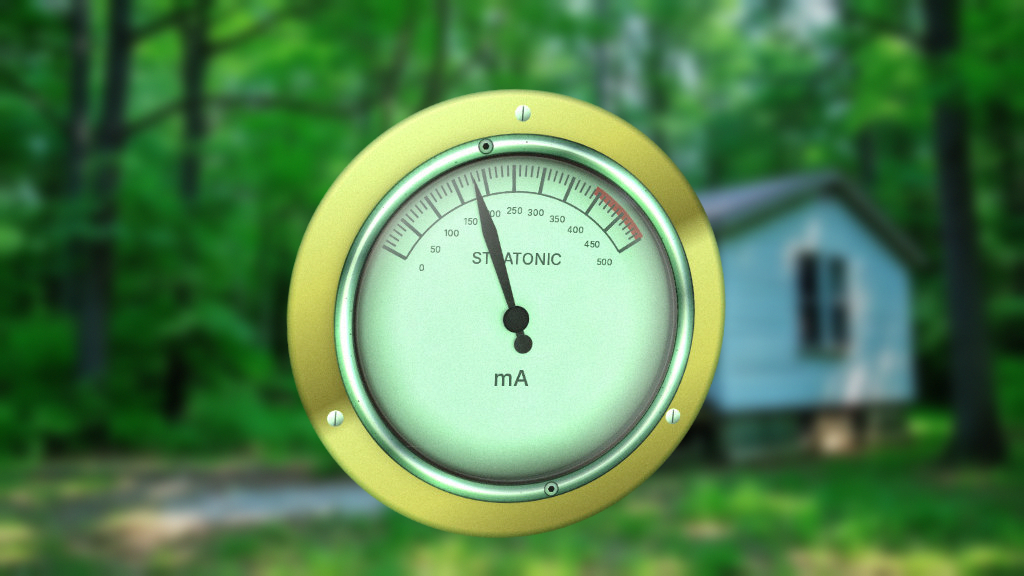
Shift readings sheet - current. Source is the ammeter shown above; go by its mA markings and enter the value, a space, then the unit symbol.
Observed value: 180 mA
